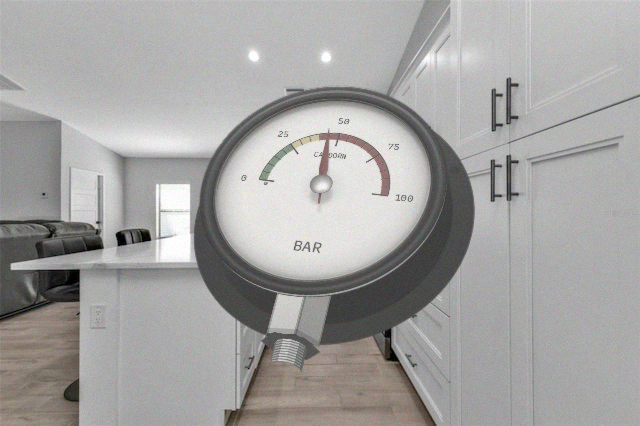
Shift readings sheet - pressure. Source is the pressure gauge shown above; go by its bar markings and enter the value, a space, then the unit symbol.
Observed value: 45 bar
